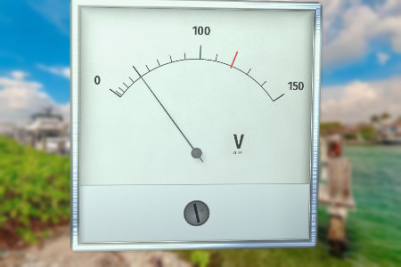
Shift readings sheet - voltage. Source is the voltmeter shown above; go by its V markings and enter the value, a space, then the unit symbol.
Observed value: 50 V
